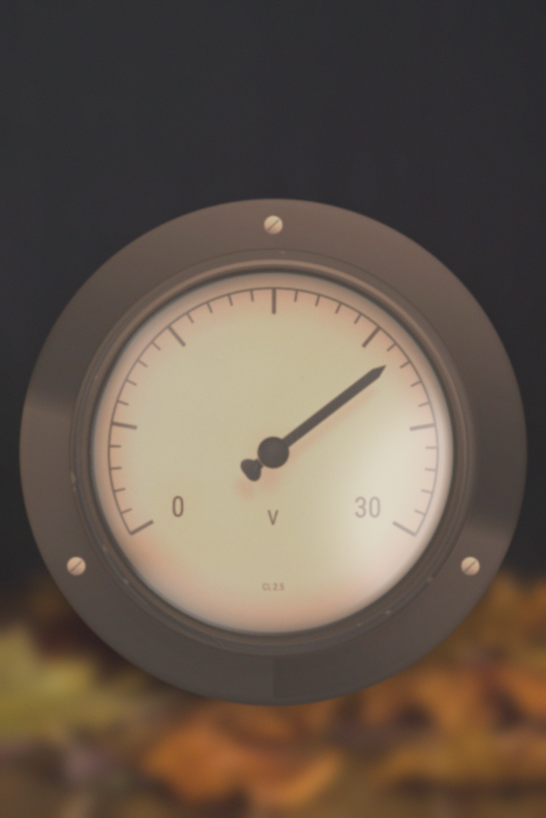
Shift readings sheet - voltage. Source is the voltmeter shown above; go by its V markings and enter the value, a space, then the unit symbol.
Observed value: 21.5 V
